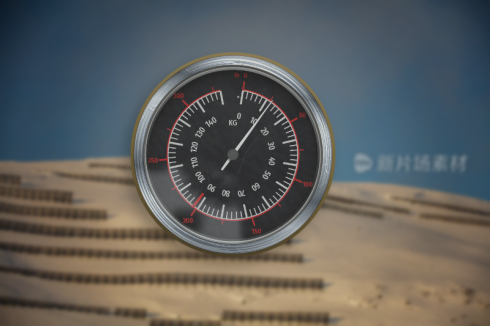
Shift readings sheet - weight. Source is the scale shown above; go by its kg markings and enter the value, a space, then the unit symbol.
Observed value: 12 kg
